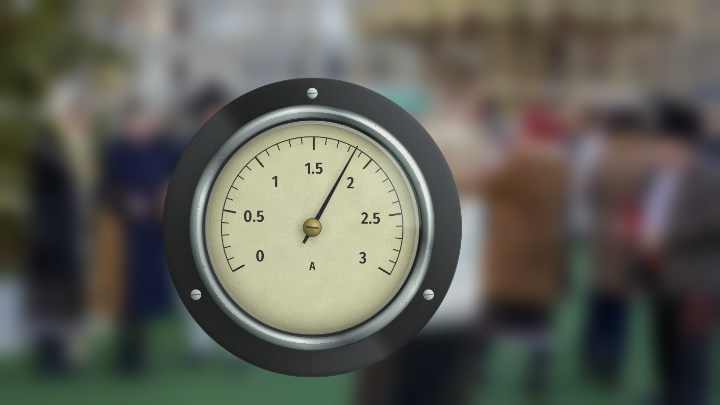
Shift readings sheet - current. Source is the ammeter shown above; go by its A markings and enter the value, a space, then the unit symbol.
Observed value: 1.85 A
